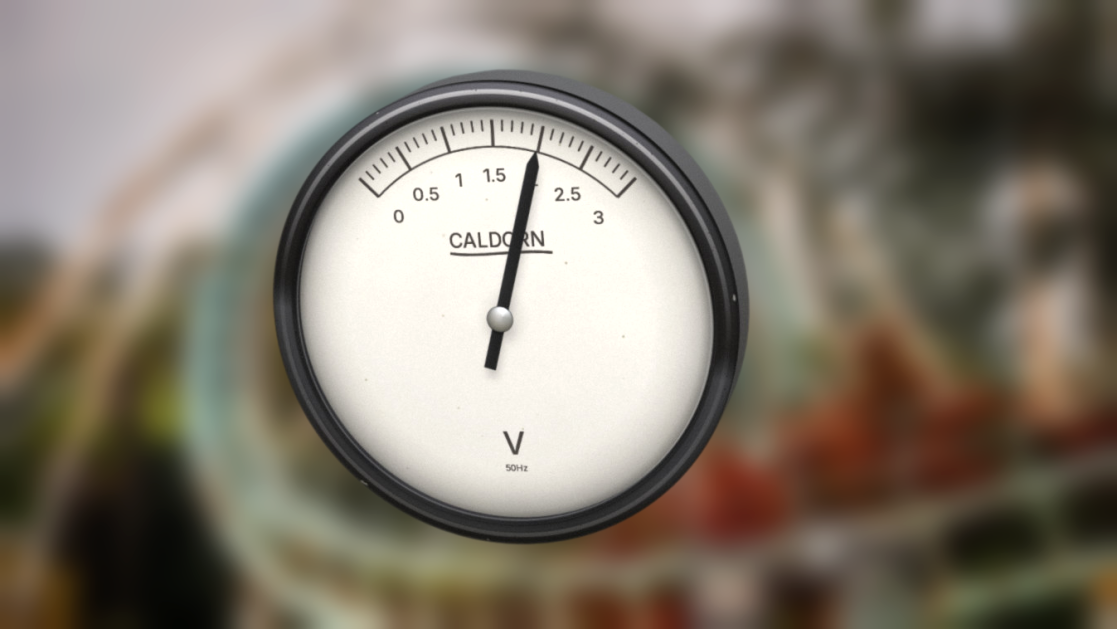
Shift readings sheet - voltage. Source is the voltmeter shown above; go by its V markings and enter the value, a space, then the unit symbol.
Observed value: 2 V
